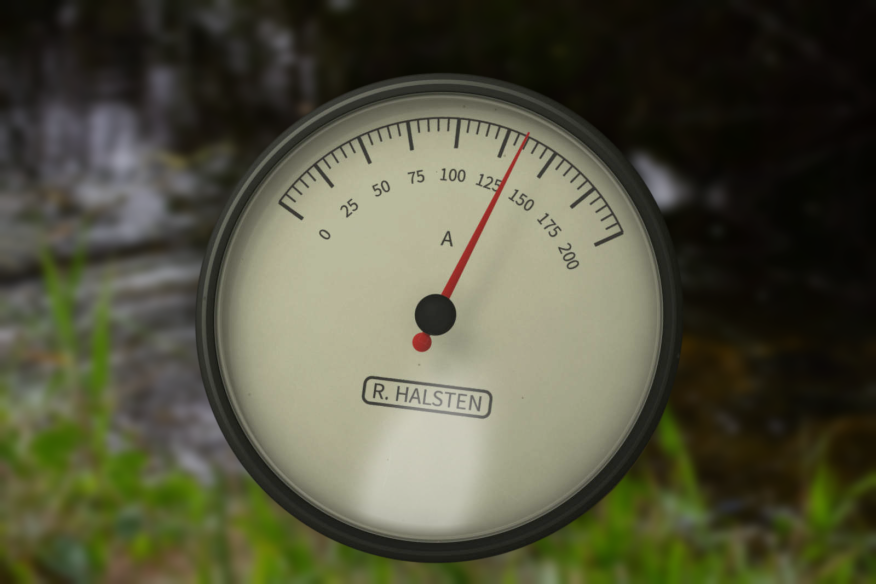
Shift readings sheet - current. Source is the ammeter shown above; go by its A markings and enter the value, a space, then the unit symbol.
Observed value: 135 A
